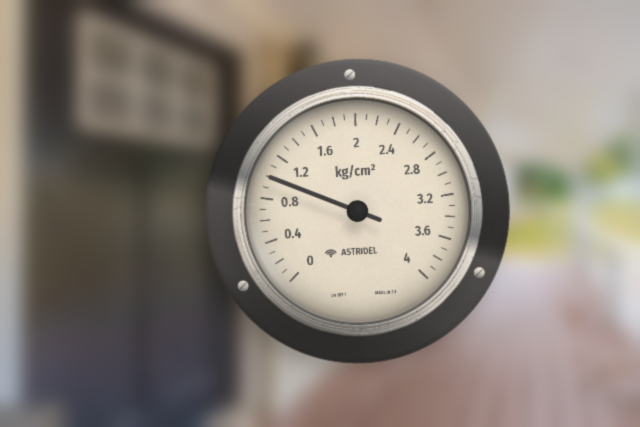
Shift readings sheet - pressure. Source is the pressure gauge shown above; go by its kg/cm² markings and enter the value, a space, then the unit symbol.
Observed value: 1 kg/cm²
